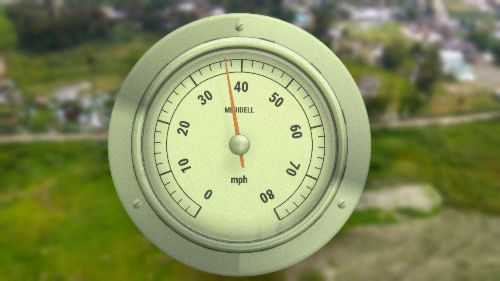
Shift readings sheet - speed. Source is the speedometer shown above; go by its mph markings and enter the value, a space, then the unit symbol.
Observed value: 37 mph
